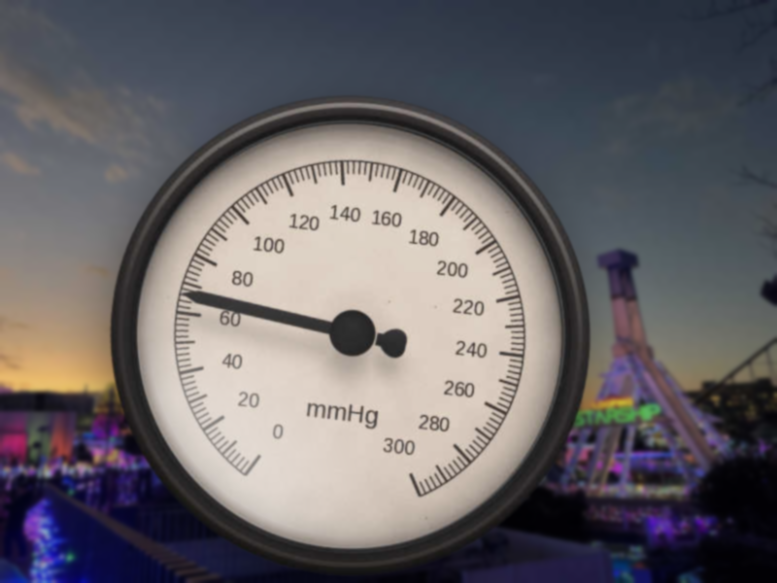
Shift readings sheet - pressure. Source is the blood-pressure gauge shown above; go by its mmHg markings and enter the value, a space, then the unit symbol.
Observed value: 66 mmHg
